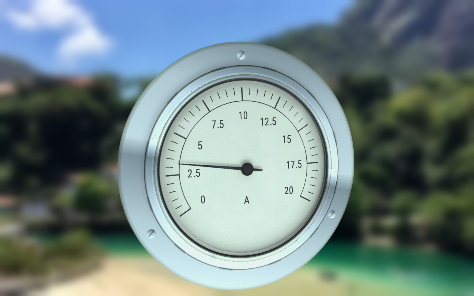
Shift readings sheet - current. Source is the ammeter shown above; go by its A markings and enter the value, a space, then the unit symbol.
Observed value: 3.25 A
